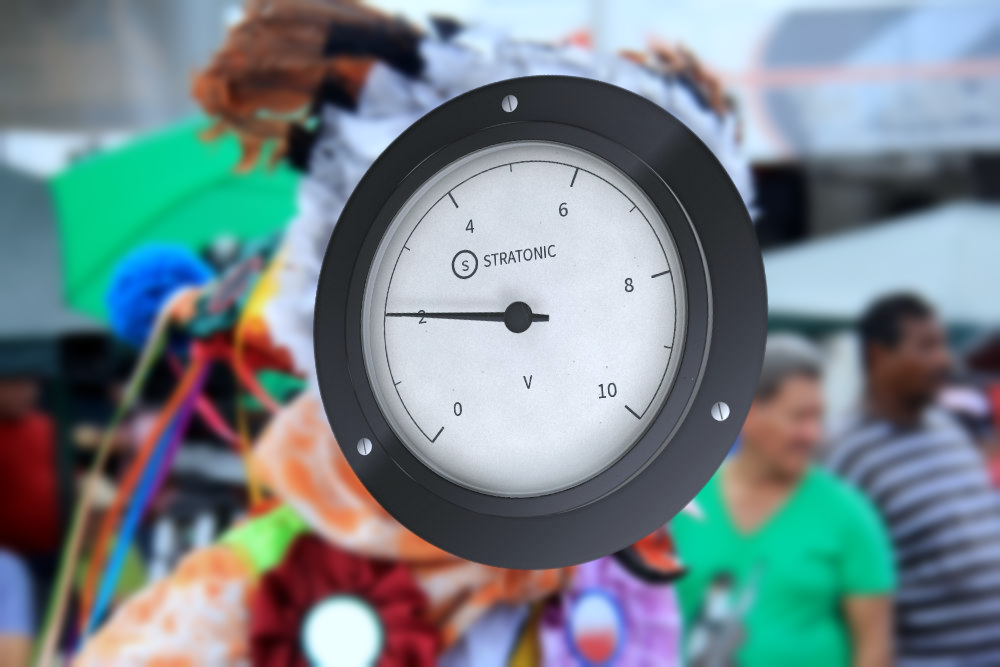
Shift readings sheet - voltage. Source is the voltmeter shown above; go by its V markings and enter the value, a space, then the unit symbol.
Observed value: 2 V
